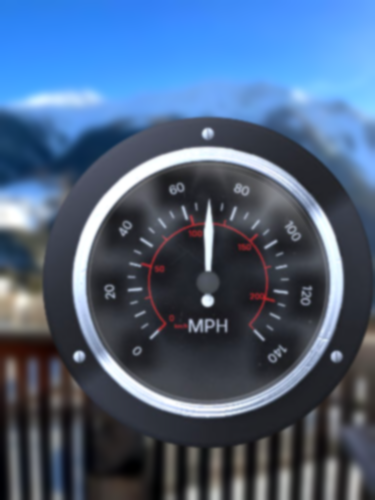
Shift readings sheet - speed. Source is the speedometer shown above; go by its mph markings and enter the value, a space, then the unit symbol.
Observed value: 70 mph
